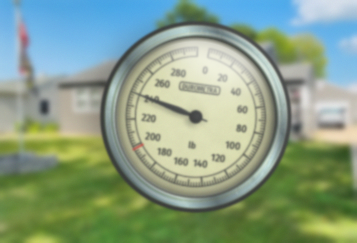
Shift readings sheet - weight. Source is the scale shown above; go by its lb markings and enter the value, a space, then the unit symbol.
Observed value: 240 lb
